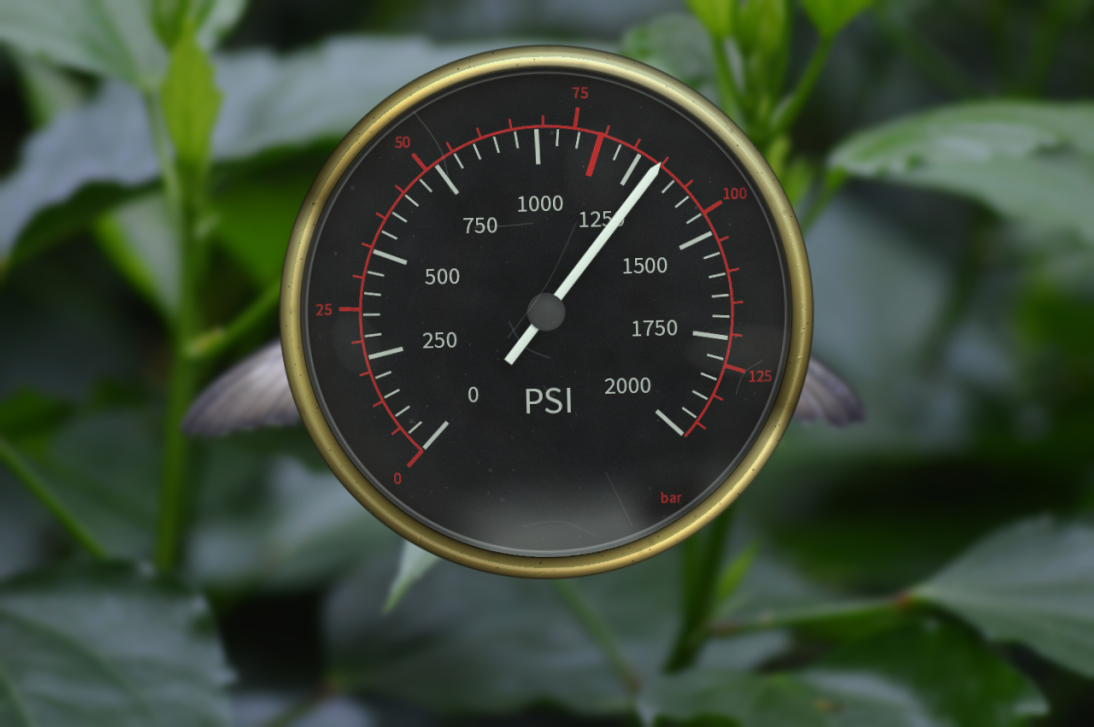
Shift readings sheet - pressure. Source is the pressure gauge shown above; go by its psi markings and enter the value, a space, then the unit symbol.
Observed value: 1300 psi
